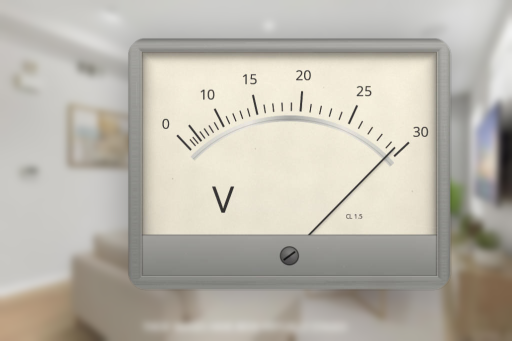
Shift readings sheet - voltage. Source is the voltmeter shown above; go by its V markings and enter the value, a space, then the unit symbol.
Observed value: 29.5 V
